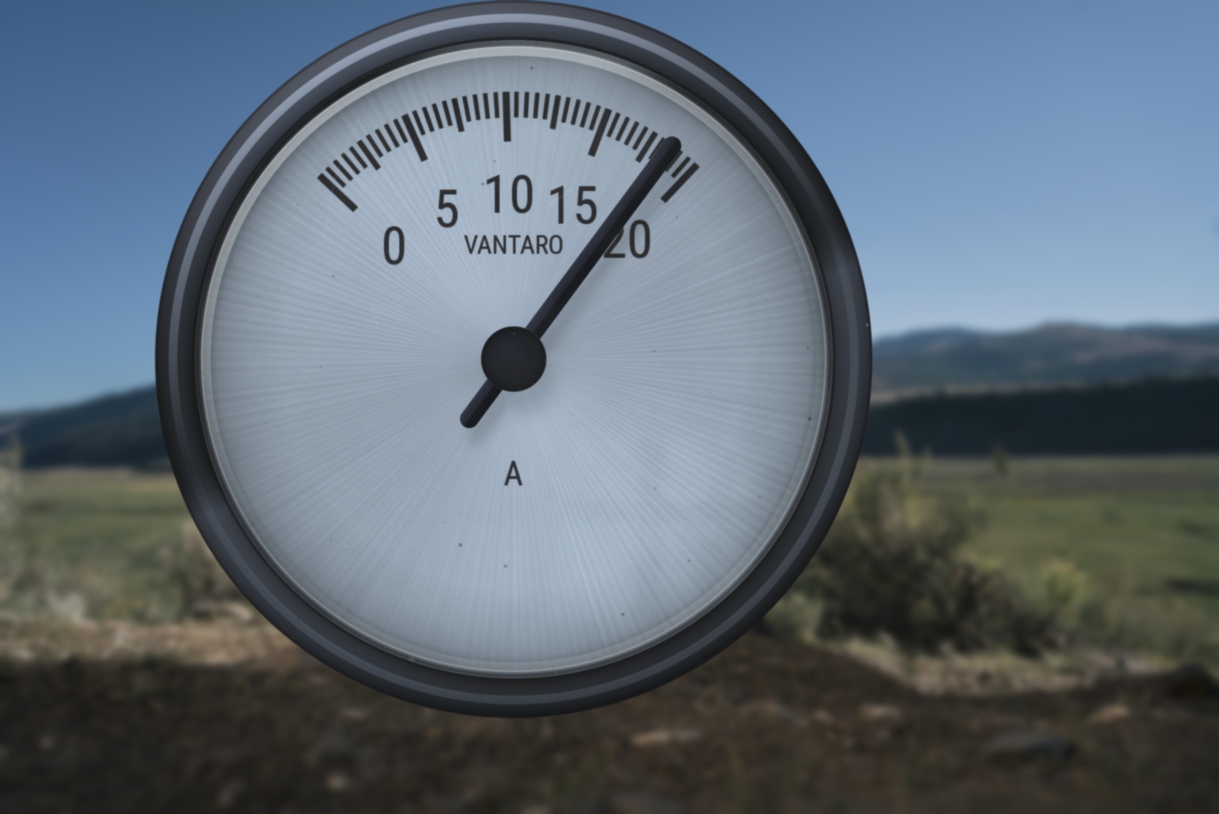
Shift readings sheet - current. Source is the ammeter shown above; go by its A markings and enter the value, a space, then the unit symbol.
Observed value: 18.5 A
